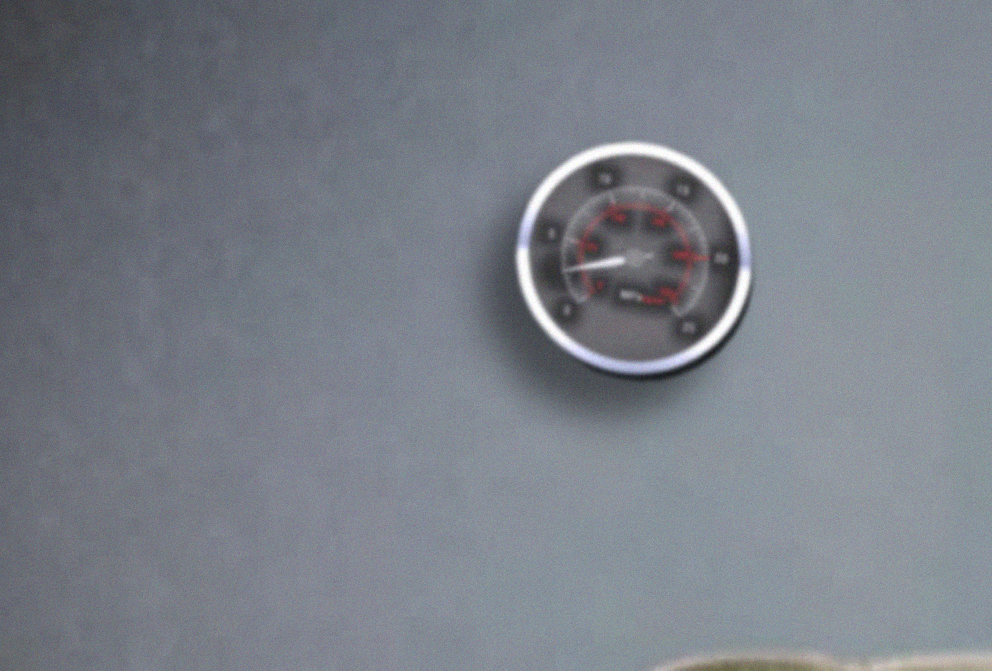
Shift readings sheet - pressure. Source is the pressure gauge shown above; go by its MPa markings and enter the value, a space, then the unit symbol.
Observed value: 2.5 MPa
